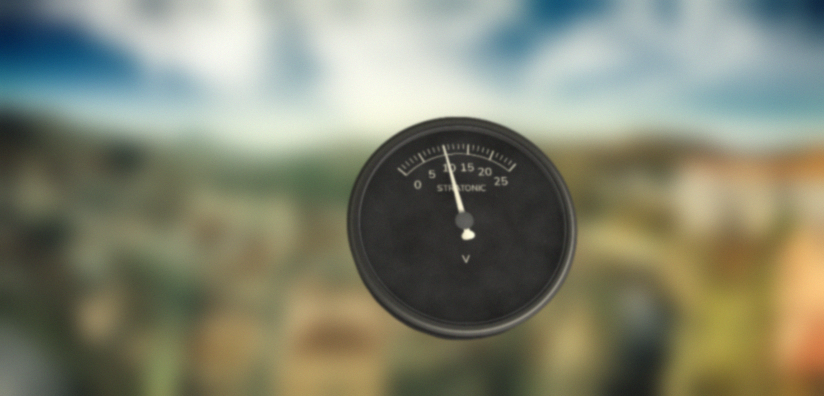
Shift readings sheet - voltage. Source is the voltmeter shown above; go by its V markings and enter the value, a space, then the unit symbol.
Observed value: 10 V
